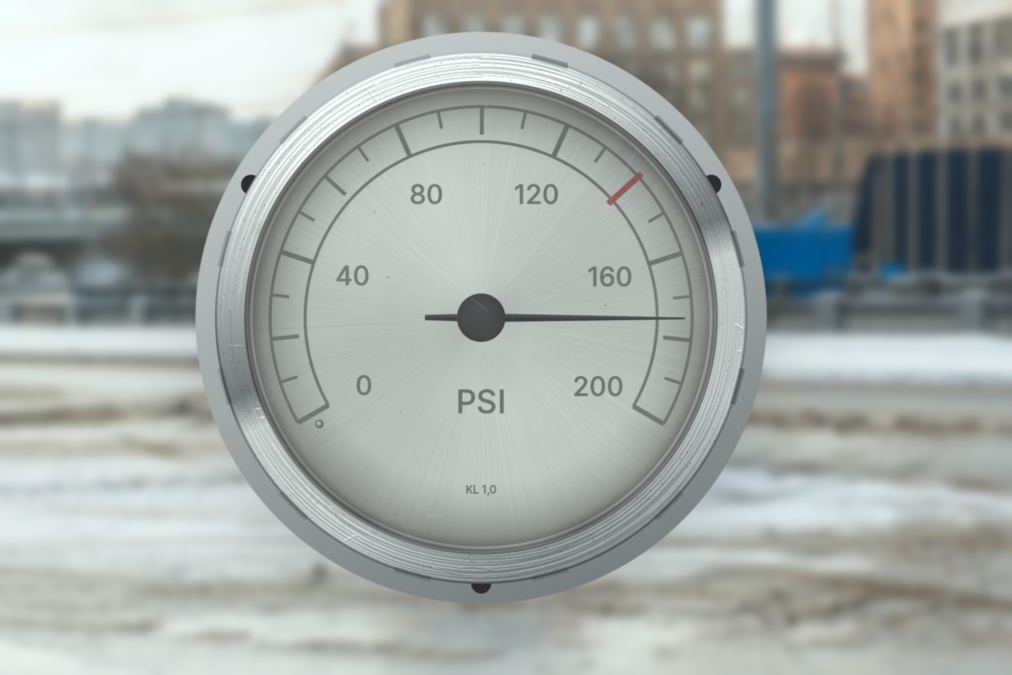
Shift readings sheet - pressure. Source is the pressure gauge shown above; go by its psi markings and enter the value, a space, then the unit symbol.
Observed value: 175 psi
